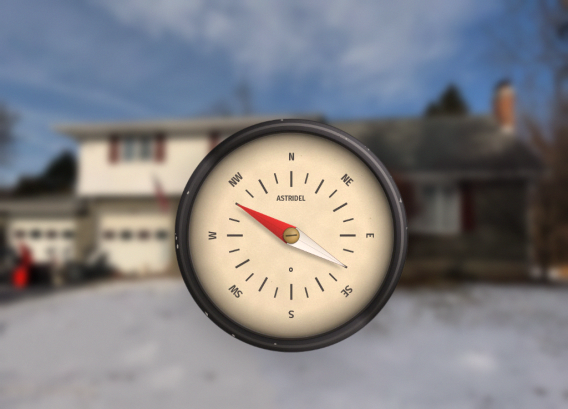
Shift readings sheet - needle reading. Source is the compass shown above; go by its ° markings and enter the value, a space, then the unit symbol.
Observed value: 300 °
